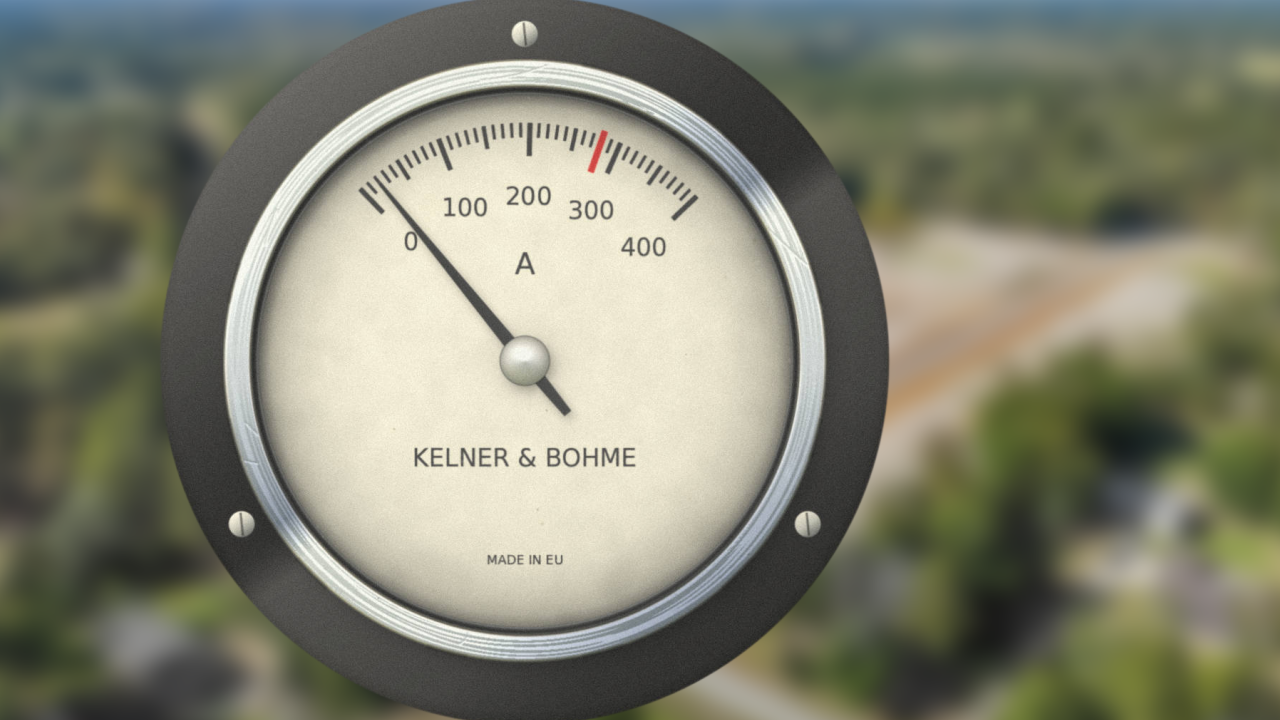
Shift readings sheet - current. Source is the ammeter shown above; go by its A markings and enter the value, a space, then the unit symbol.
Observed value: 20 A
